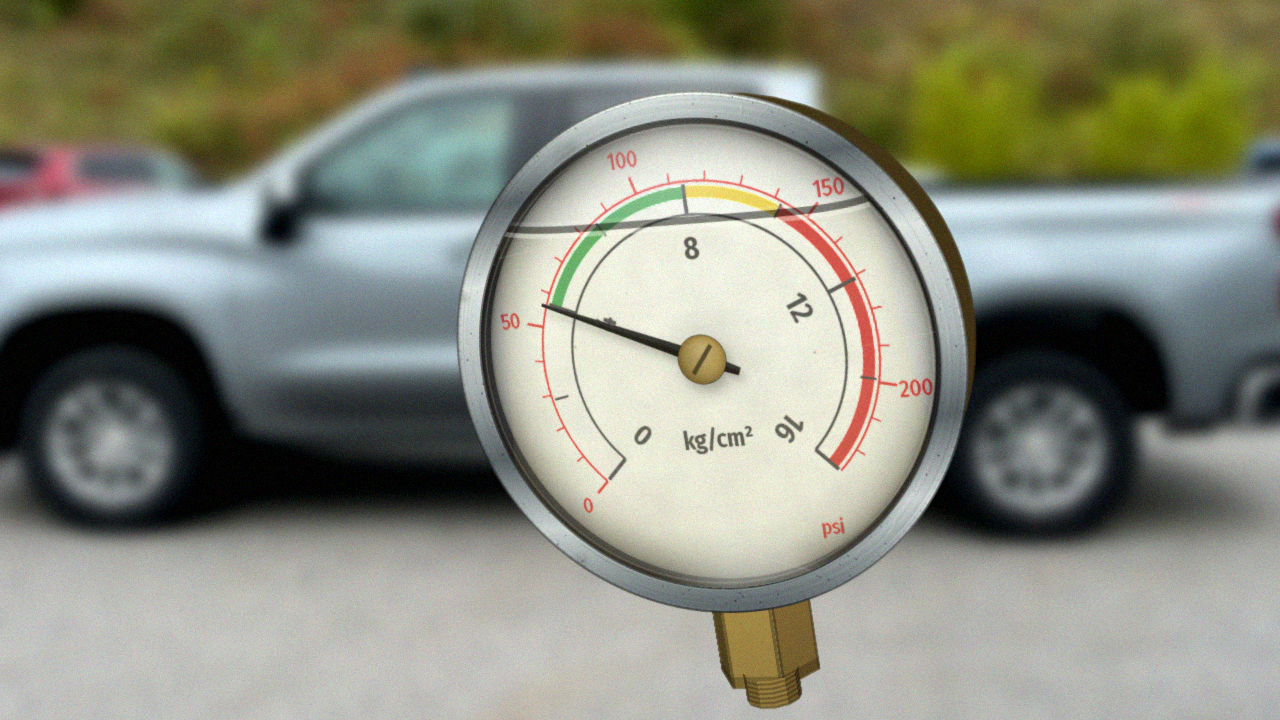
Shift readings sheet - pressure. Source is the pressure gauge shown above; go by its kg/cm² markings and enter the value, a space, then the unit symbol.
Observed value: 4 kg/cm²
